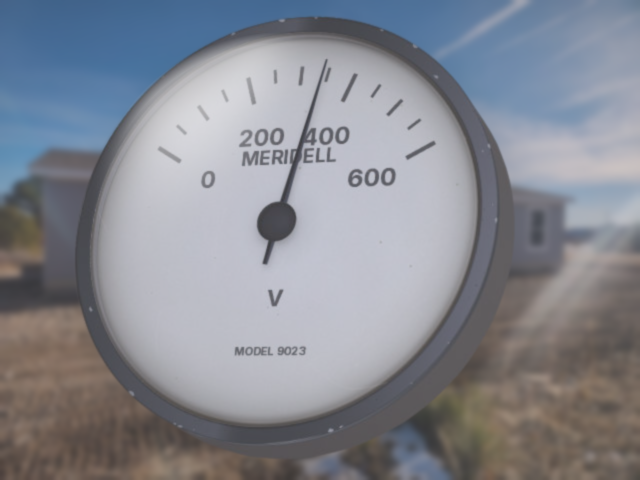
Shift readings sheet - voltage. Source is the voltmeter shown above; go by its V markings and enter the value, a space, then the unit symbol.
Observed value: 350 V
